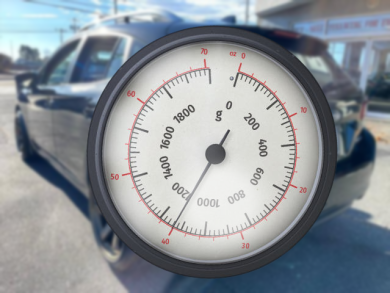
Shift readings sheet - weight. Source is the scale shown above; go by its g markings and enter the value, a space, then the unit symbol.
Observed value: 1140 g
